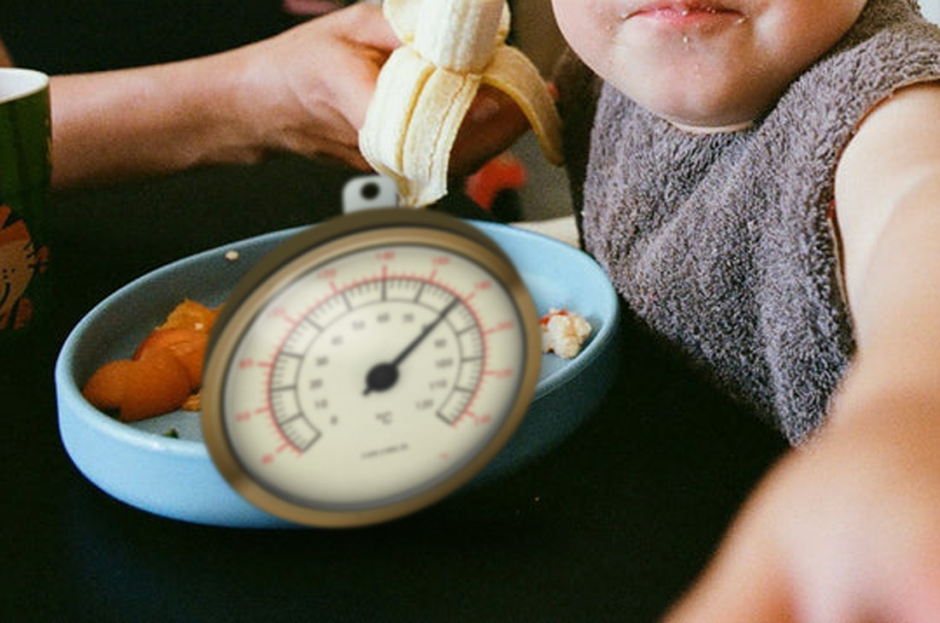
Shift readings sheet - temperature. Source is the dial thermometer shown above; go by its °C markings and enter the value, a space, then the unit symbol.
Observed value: 80 °C
